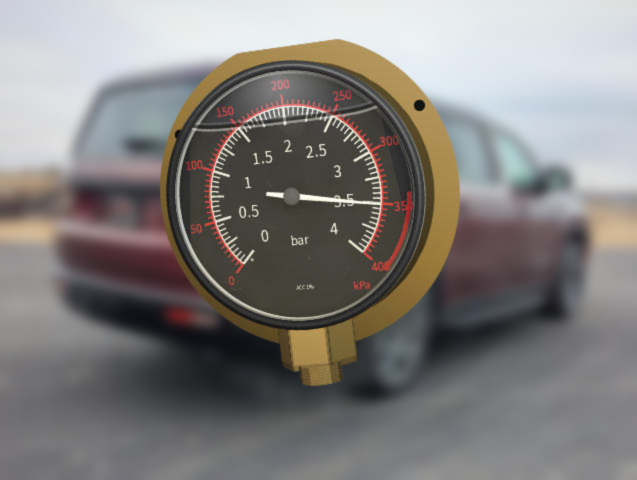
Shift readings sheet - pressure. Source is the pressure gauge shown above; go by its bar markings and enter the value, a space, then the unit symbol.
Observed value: 3.5 bar
